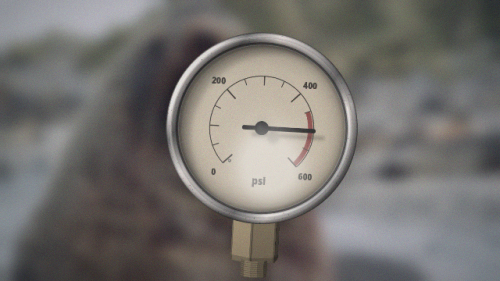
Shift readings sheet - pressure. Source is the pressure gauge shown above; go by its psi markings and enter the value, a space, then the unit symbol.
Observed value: 500 psi
